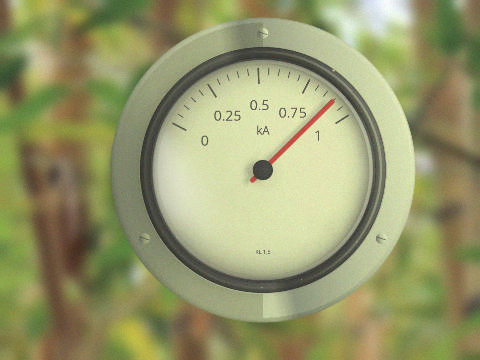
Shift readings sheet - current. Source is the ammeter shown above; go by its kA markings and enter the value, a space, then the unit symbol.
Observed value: 0.9 kA
